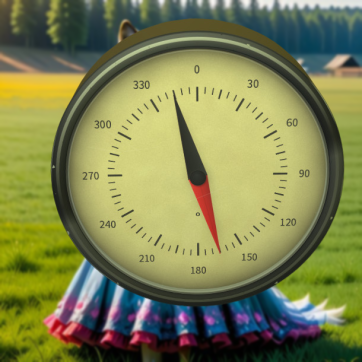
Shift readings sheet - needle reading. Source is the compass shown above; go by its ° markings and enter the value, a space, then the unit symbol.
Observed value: 165 °
